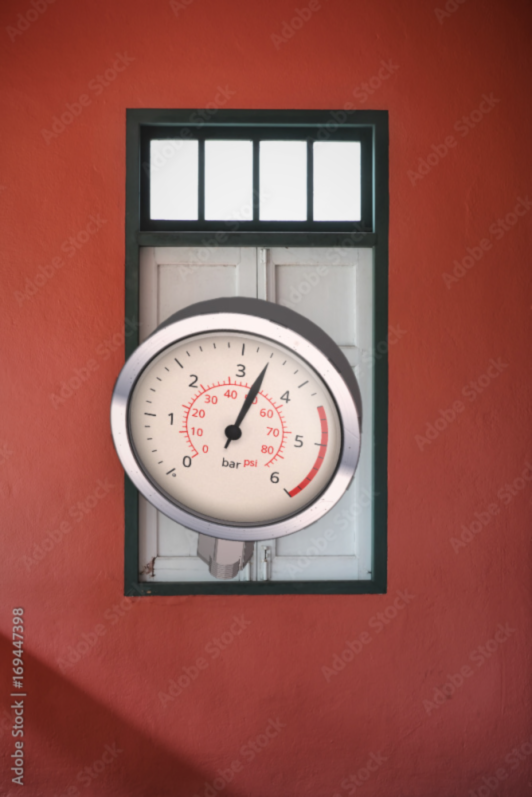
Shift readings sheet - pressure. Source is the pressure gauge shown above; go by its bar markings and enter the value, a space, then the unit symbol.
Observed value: 3.4 bar
